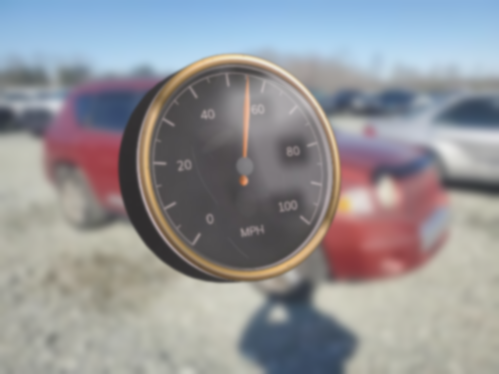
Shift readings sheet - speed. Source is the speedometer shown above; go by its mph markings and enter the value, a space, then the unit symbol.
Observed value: 55 mph
